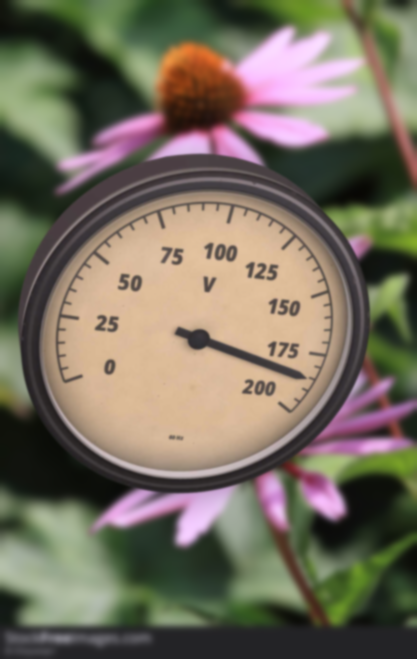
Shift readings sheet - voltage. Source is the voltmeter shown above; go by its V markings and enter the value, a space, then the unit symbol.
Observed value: 185 V
